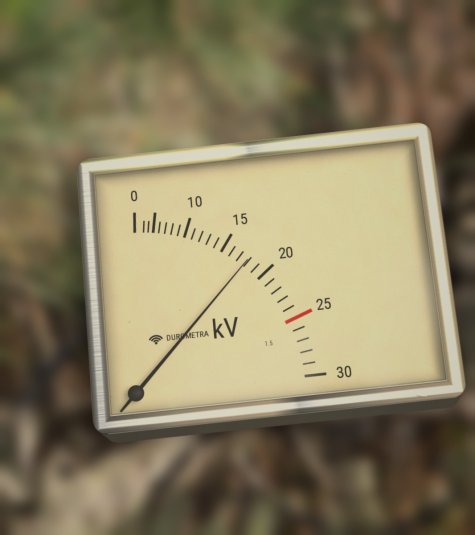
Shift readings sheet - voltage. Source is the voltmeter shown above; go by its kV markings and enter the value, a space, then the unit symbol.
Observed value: 18 kV
